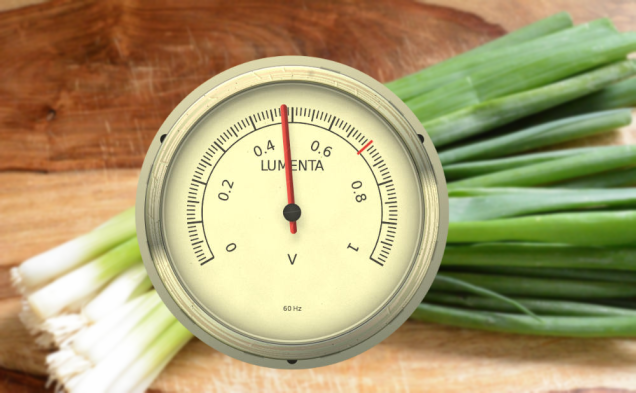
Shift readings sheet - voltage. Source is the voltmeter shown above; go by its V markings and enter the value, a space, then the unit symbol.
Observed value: 0.48 V
